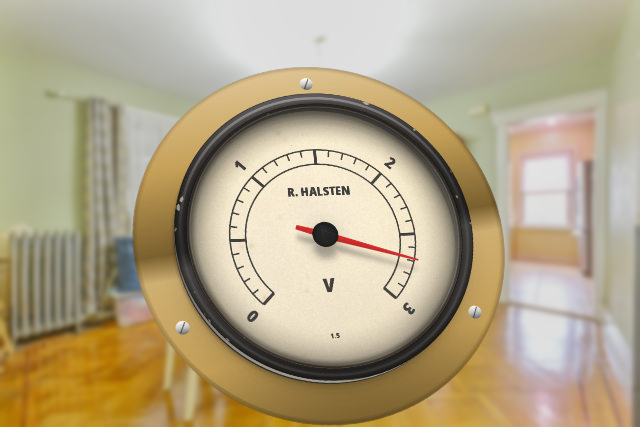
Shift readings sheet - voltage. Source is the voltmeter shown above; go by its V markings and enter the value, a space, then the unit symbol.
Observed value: 2.7 V
